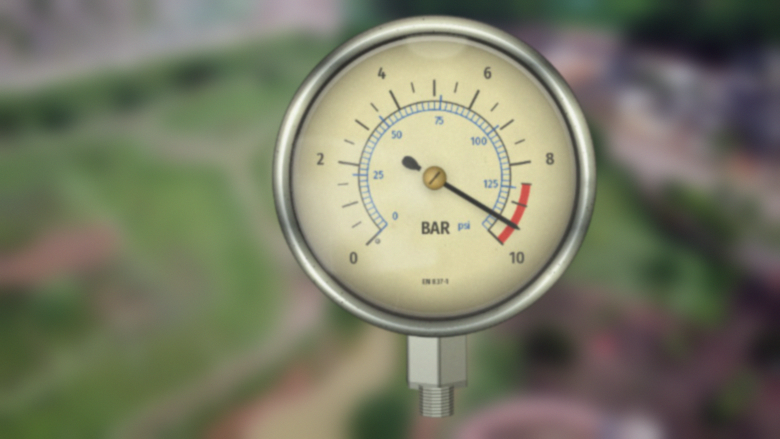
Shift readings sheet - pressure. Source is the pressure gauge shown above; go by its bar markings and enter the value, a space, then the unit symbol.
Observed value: 9.5 bar
